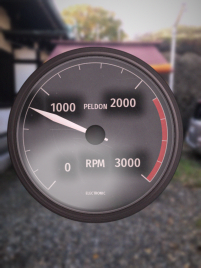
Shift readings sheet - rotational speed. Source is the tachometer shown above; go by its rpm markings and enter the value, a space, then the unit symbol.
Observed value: 800 rpm
